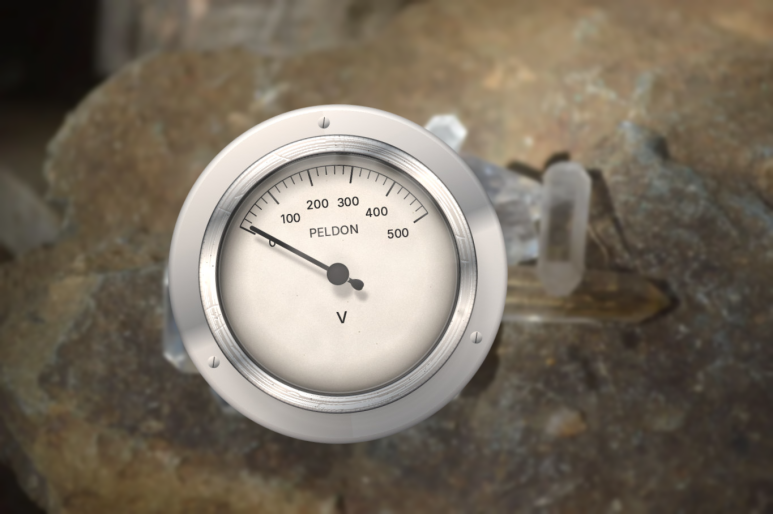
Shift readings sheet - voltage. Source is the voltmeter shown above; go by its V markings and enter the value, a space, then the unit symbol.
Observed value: 10 V
